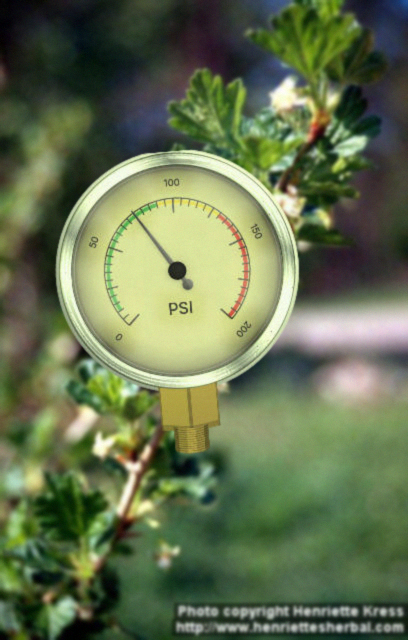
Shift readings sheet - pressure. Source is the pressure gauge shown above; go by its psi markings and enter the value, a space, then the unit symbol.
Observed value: 75 psi
